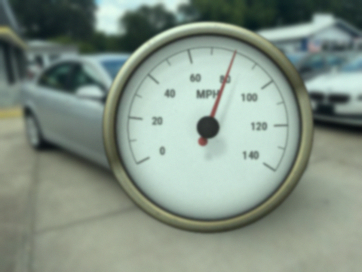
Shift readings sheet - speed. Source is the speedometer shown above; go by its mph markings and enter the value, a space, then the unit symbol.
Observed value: 80 mph
